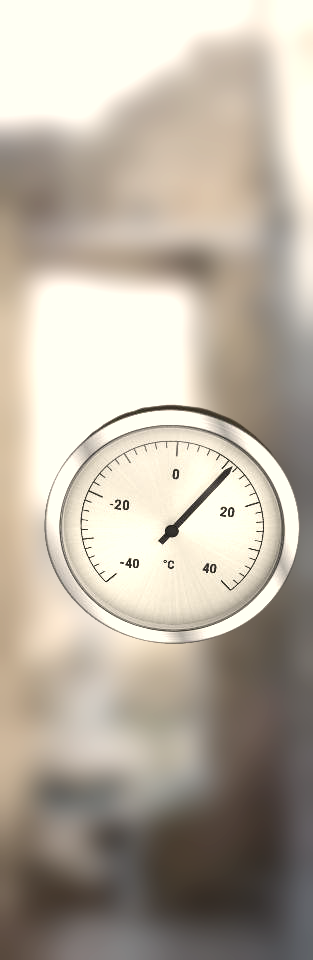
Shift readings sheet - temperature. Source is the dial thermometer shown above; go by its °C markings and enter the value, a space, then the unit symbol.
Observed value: 11 °C
